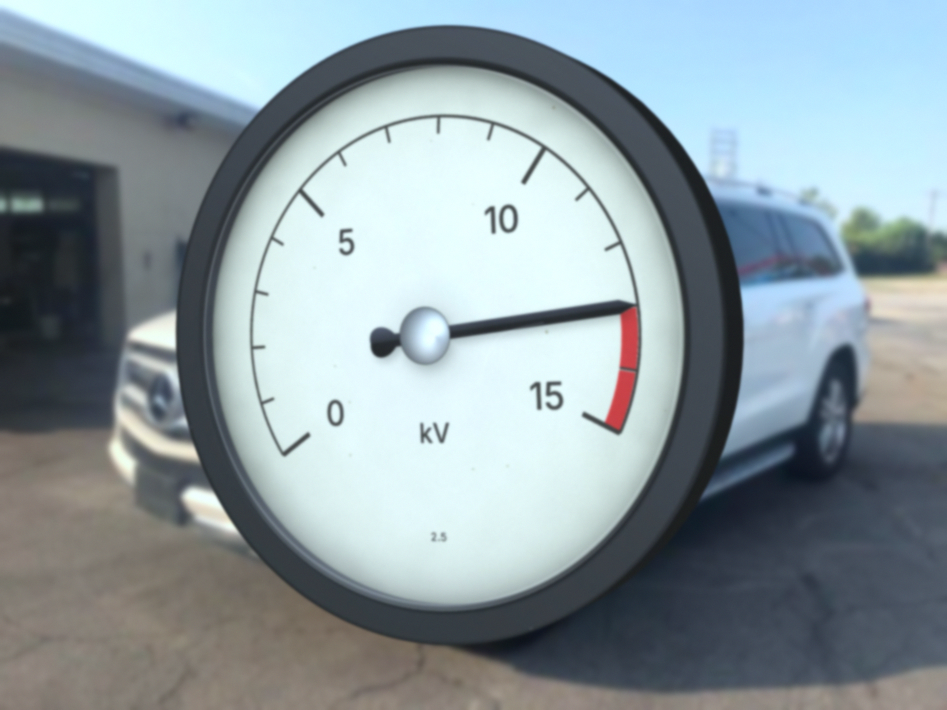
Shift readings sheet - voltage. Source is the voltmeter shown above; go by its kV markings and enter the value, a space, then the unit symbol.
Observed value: 13 kV
